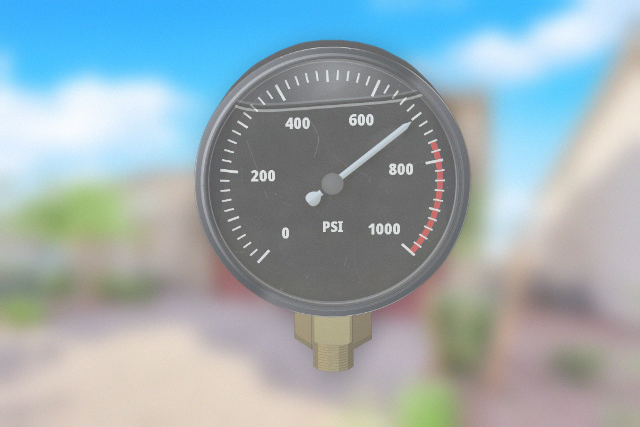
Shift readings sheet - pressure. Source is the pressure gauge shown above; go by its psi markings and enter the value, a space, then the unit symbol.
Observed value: 700 psi
